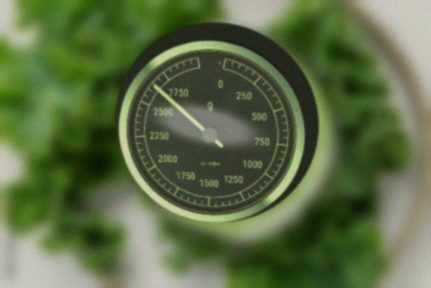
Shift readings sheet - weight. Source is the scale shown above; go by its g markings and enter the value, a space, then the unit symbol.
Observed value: 2650 g
